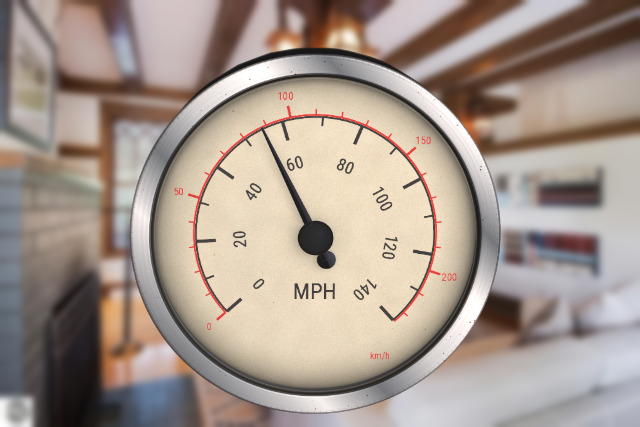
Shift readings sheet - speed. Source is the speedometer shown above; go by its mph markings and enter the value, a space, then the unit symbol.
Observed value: 55 mph
